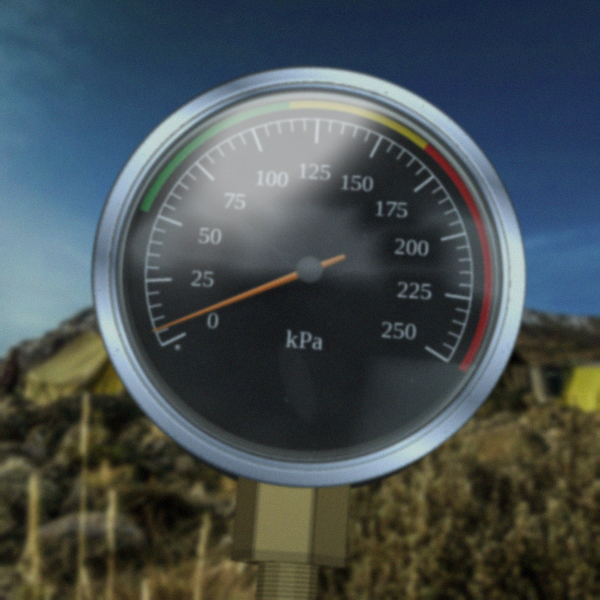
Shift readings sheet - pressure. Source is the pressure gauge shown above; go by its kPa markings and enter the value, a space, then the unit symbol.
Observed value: 5 kPa
